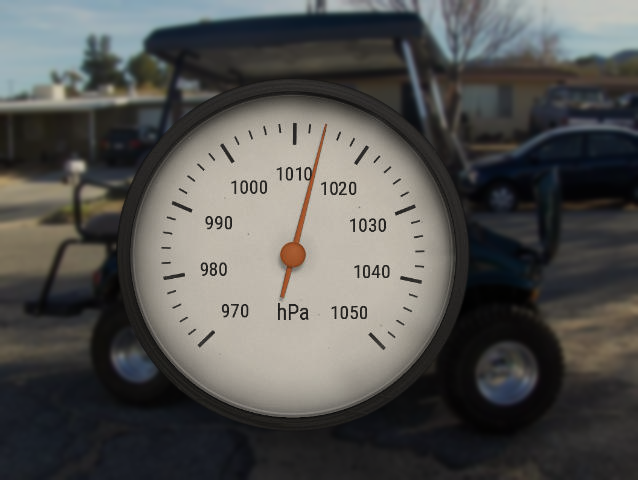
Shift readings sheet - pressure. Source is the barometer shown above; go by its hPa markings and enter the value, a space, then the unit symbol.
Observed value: 1014 hPa
